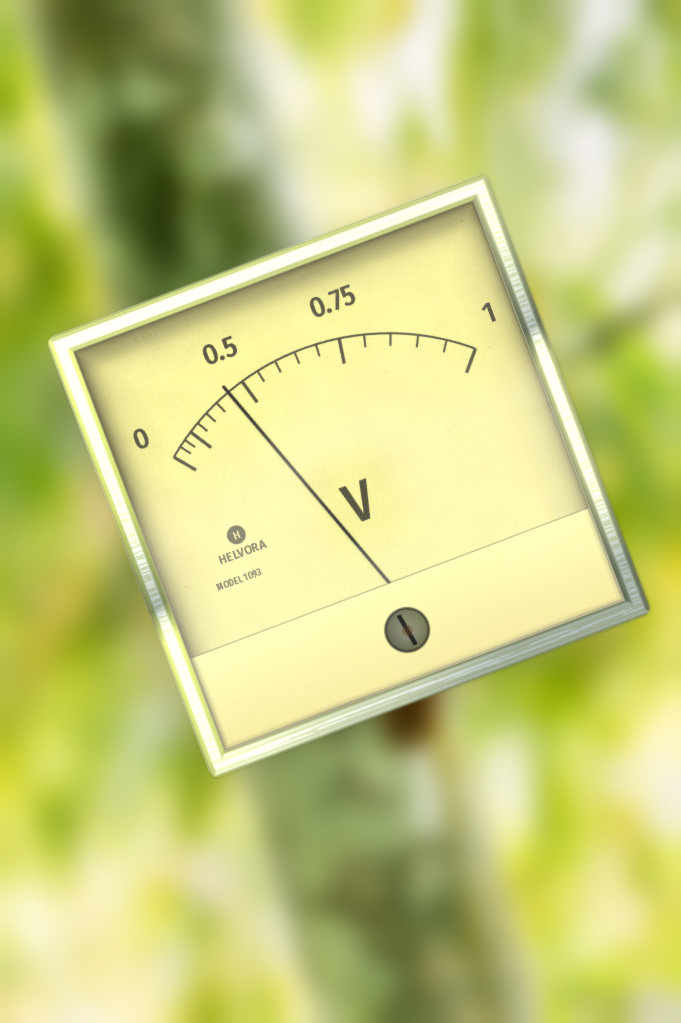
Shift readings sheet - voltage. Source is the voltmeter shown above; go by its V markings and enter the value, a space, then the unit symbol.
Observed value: 0.45 V
